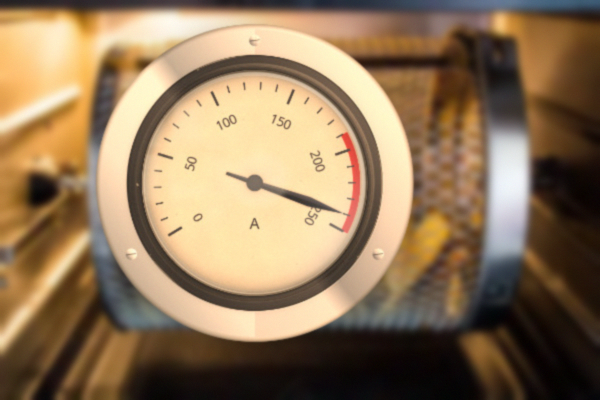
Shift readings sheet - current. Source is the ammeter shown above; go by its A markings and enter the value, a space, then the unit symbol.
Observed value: 240 A
